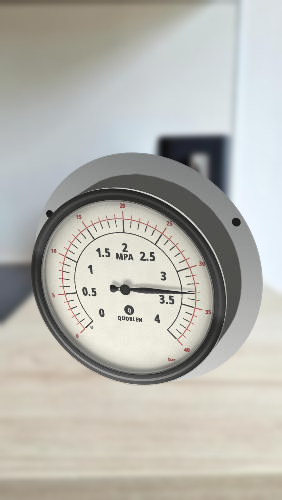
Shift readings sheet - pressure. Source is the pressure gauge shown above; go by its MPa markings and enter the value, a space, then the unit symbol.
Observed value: 3.3 MPa
